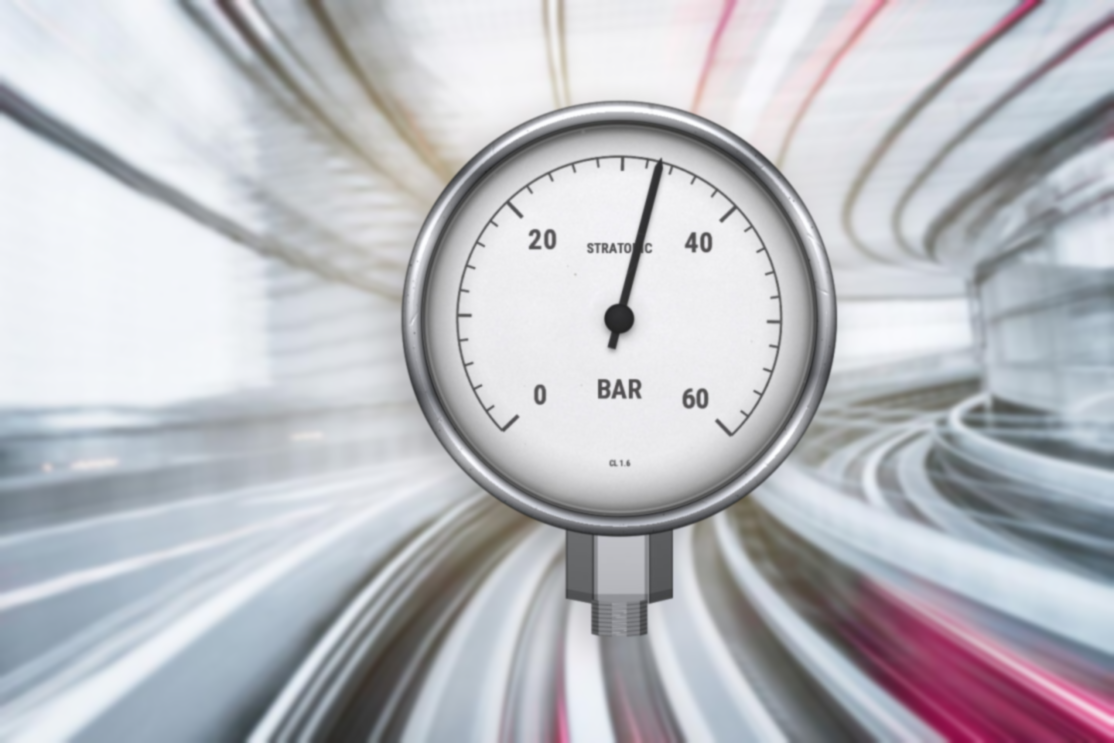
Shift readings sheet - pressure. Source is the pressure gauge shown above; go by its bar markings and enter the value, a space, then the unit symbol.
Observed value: 33 bar
